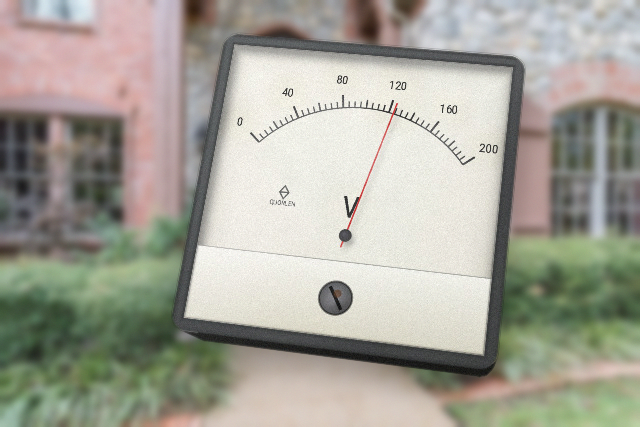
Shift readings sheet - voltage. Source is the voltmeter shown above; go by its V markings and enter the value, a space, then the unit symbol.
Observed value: 125 V
